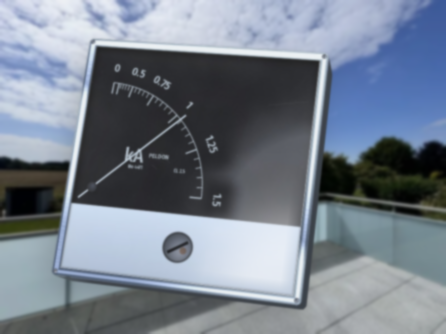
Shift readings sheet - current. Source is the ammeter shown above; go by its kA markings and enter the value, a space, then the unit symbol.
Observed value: 1.05 kA
